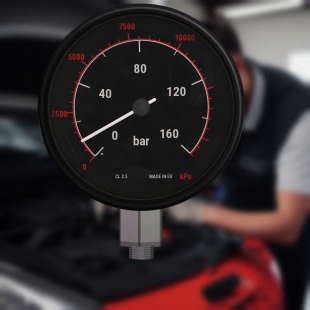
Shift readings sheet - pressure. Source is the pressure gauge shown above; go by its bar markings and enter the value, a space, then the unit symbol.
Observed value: 10 bar
